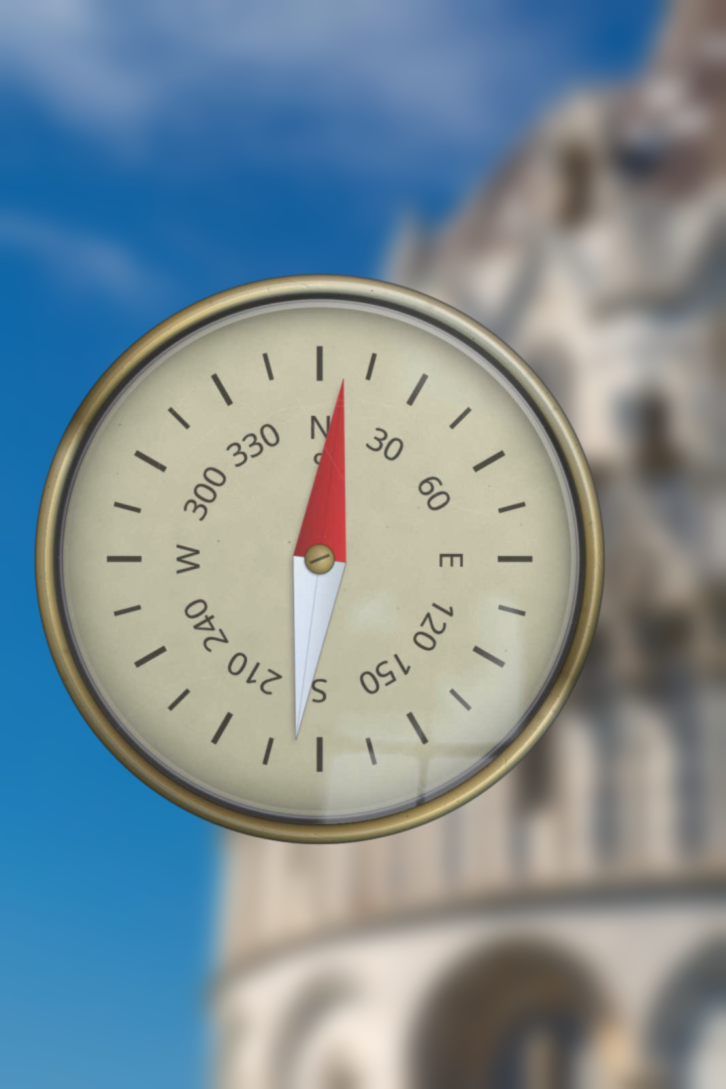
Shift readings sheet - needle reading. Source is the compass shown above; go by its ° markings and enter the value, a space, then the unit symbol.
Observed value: 7.5 °
